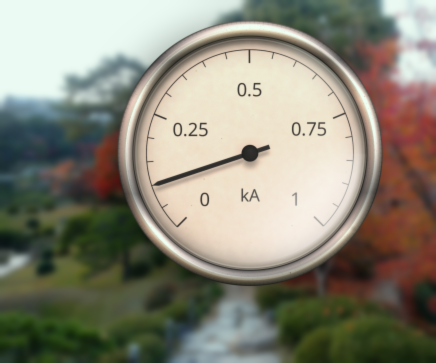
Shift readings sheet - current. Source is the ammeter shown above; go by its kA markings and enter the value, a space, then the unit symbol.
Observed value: 0.1 kA
